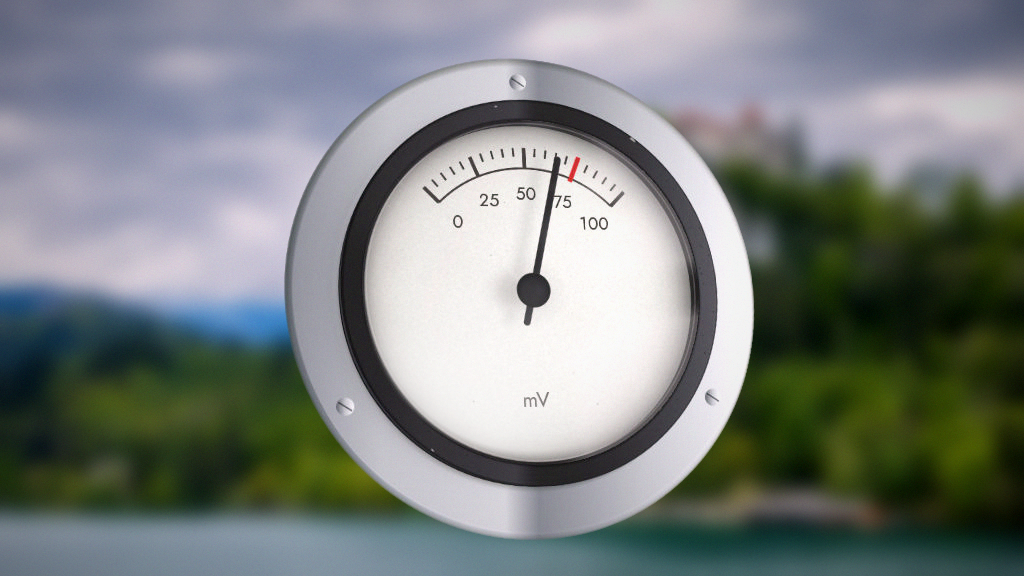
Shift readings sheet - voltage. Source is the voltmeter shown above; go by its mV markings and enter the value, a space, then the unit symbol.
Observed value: 65 mV
